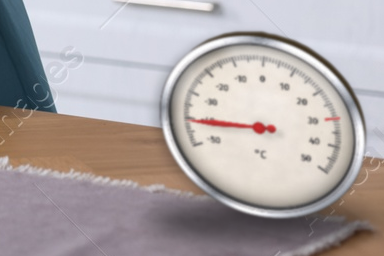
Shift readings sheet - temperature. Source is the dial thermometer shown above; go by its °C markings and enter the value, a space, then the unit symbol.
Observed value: -40 °C
